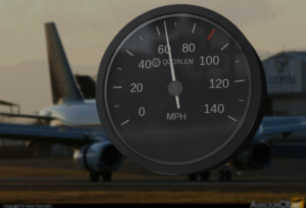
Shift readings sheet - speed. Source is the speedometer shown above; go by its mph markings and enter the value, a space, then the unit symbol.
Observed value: 65 mph
